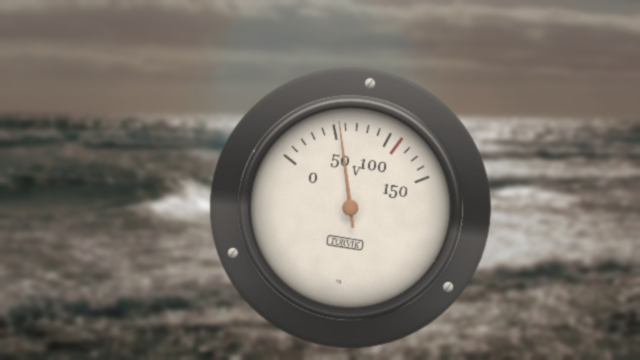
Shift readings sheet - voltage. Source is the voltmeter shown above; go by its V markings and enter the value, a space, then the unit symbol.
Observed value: 55 V
